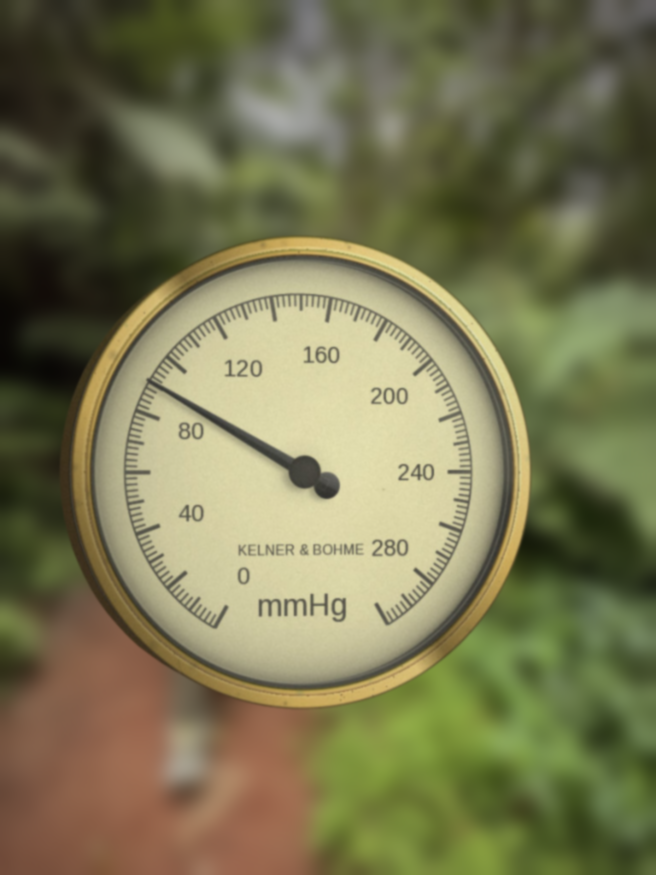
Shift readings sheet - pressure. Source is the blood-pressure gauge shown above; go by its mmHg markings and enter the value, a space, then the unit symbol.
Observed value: 90 mmHg
